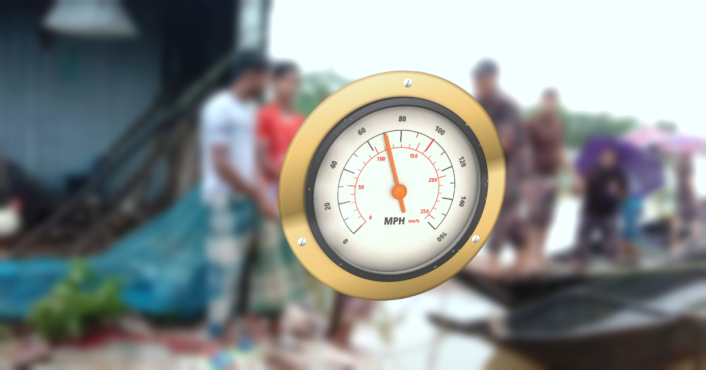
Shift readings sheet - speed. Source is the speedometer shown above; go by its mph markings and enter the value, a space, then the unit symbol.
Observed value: 70 mph
